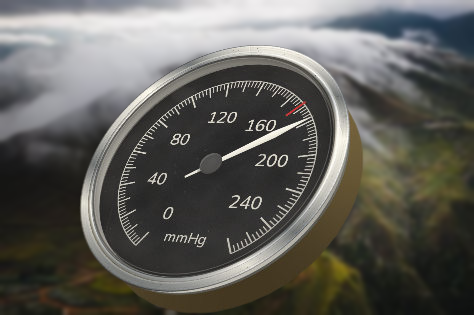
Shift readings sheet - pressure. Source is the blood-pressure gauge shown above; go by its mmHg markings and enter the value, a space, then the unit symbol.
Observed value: 180 mmHg
